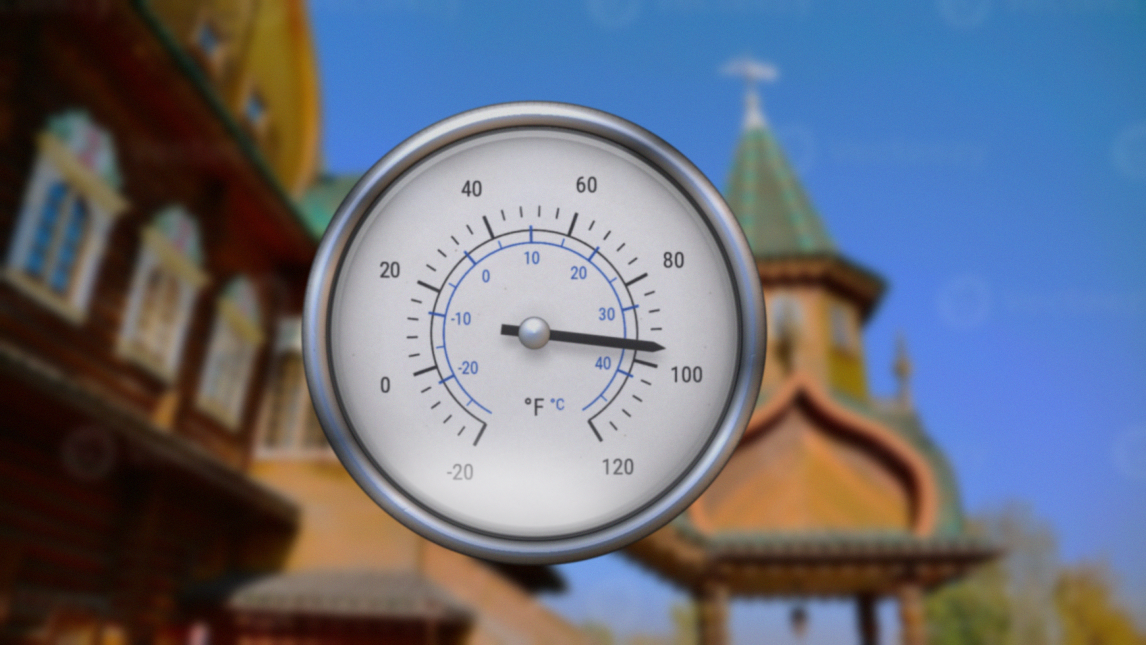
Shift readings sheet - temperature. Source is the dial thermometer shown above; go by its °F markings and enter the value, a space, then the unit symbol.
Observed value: 96 °F
